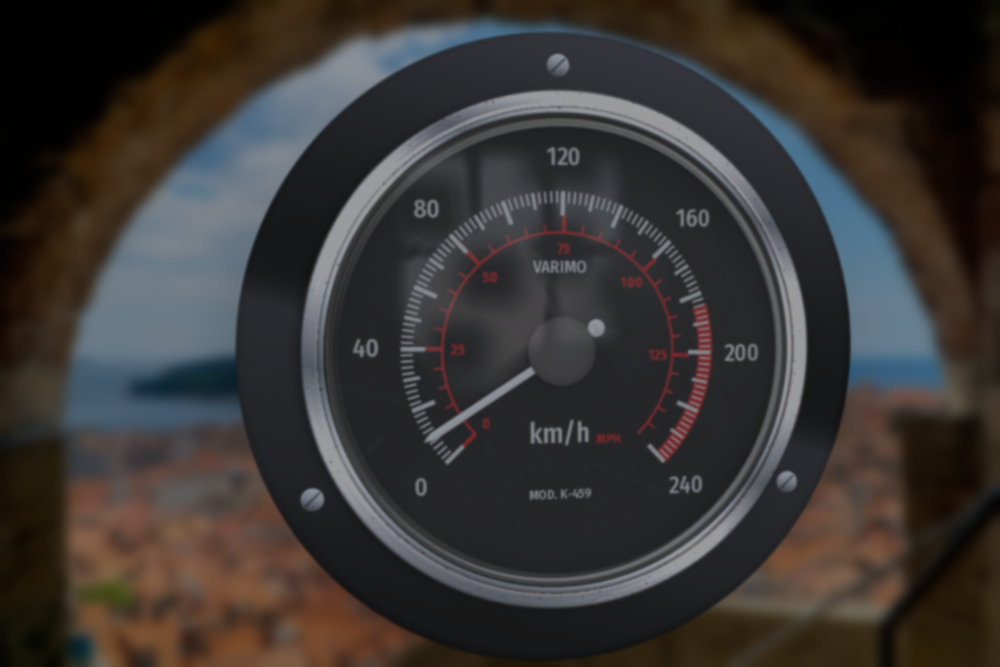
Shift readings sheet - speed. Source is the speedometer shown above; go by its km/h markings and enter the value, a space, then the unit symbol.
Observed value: 10 km/h
